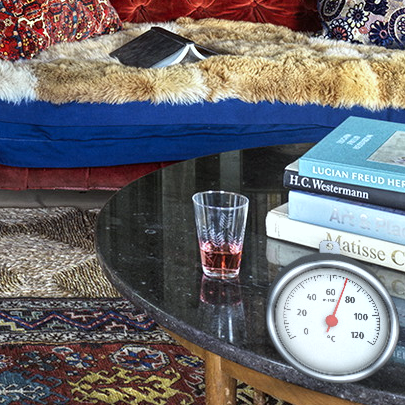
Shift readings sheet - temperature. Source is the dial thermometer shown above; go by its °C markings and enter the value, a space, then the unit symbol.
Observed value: 70 °C
